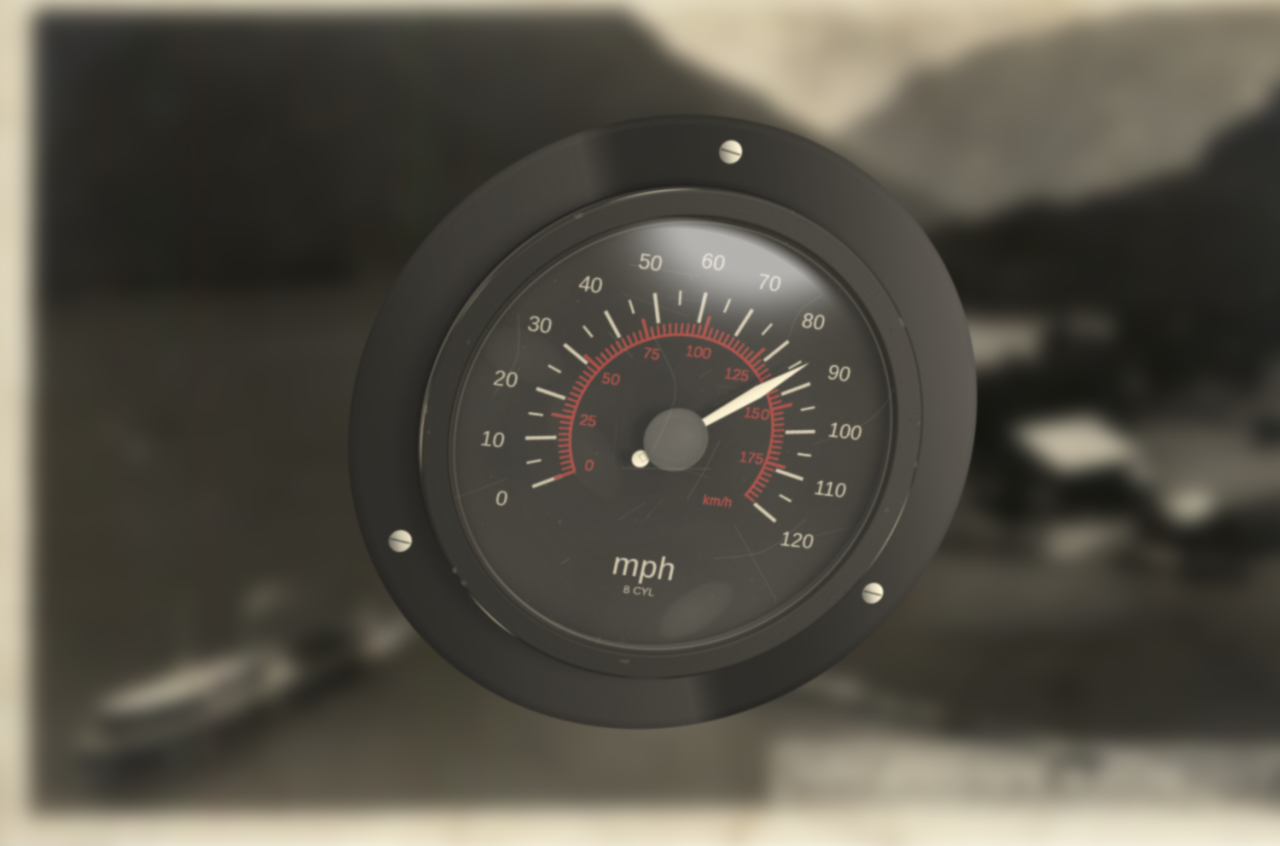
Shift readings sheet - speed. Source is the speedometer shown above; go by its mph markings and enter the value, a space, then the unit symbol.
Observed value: 85 mph
